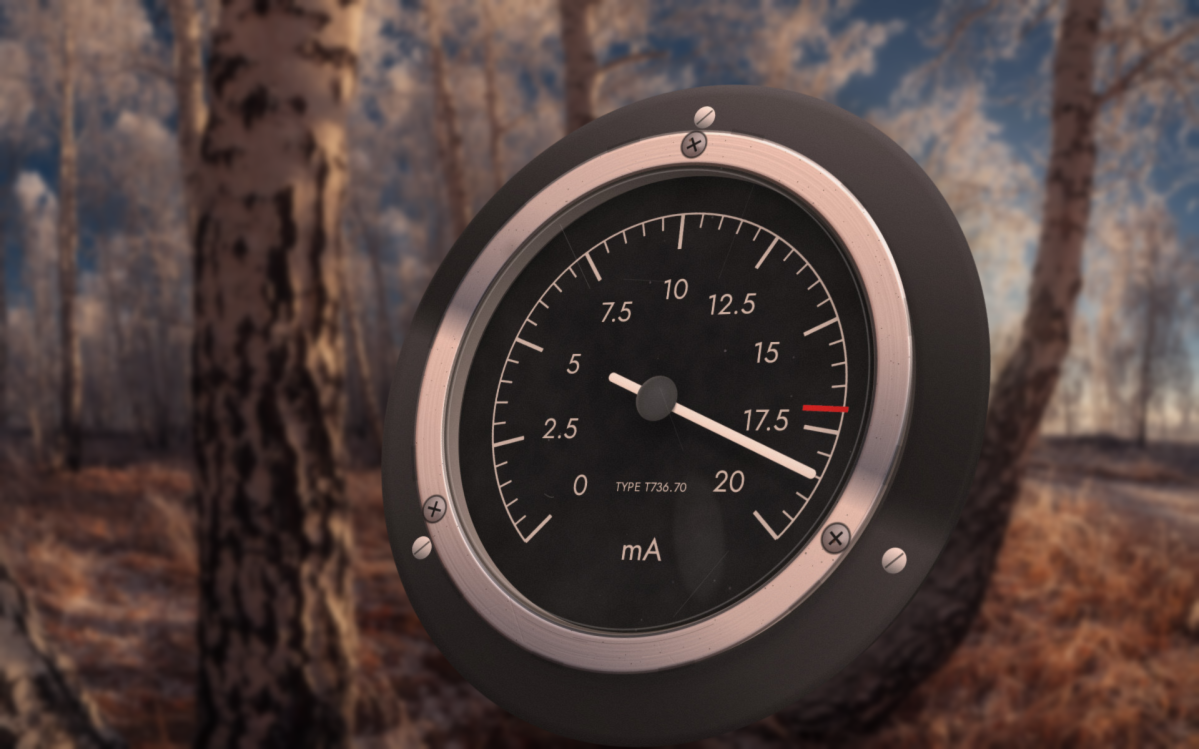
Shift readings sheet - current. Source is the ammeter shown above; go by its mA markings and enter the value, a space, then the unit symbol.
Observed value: 18.5 mA
